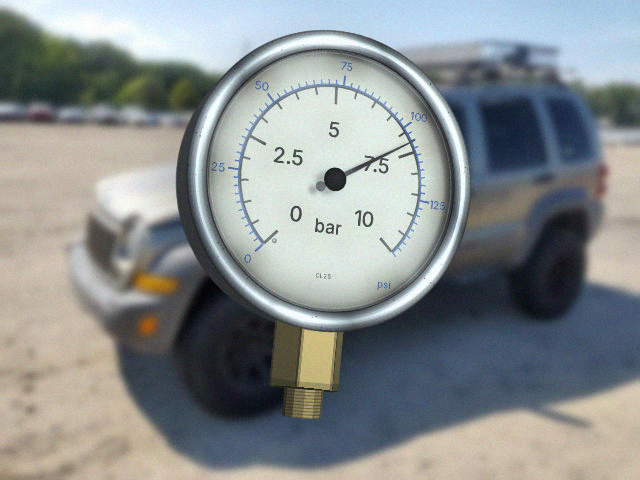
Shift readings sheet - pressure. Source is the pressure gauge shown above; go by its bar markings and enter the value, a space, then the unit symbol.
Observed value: 7.25 bar
